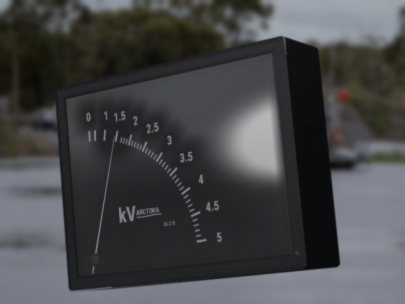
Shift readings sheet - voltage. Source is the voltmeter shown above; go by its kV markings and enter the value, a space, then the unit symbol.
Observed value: 1.5 kV
